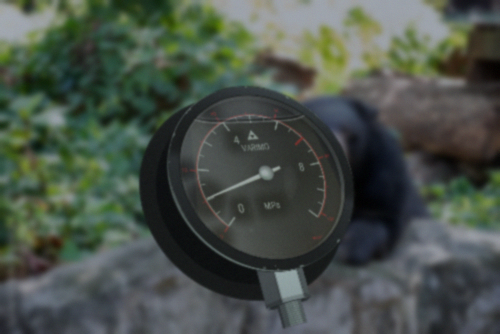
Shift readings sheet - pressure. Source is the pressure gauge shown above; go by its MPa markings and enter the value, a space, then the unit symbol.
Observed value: 1 MPa
